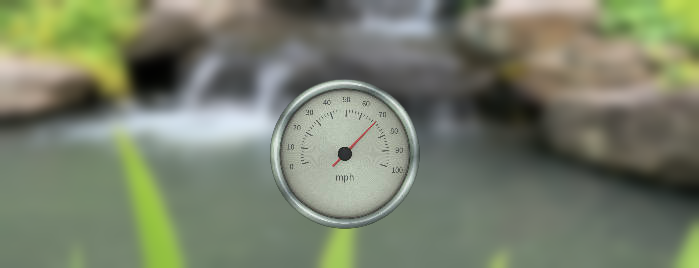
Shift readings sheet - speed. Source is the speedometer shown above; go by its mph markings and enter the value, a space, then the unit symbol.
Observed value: 70 mph
